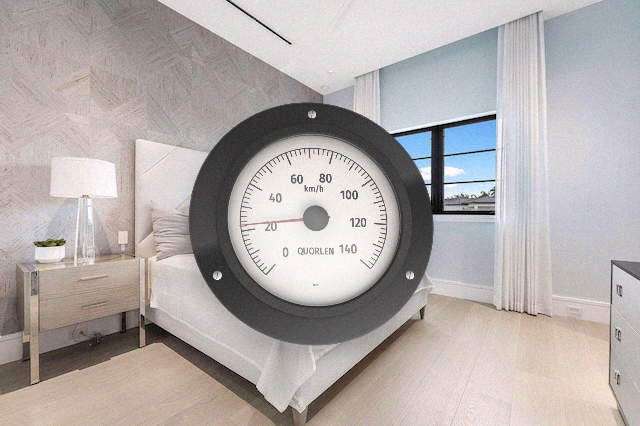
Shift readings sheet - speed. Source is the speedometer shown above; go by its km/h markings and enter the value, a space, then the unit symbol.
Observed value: 22 km/h
